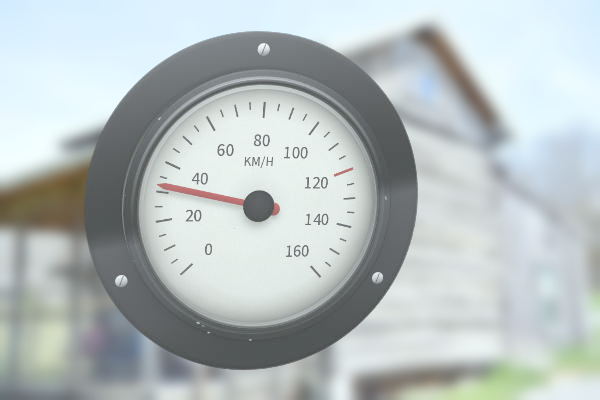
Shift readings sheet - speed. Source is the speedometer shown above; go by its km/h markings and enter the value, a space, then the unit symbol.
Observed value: 32.5 km/h
